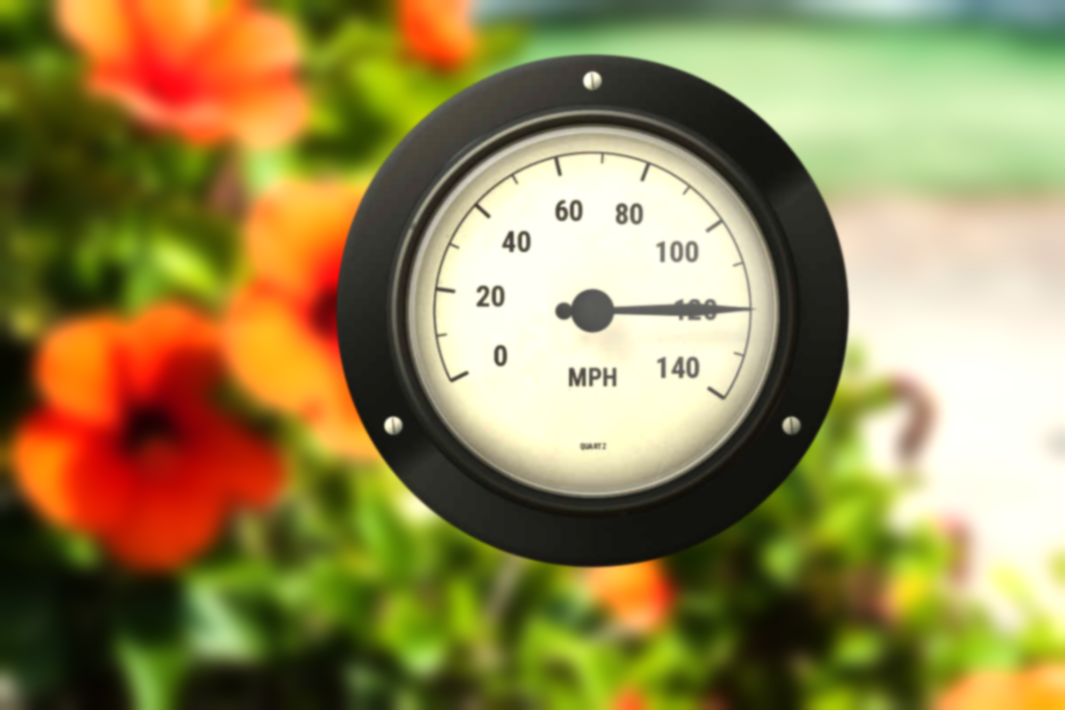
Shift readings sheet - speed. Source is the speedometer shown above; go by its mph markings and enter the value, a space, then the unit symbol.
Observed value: 120 mph
